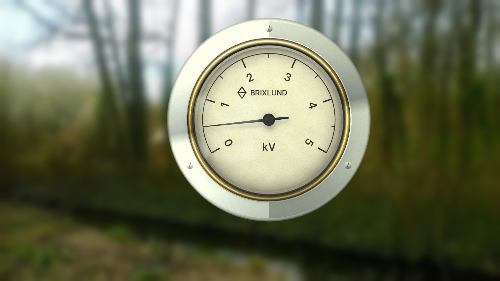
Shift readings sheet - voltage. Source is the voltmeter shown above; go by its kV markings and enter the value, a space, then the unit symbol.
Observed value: 0.5 kV
